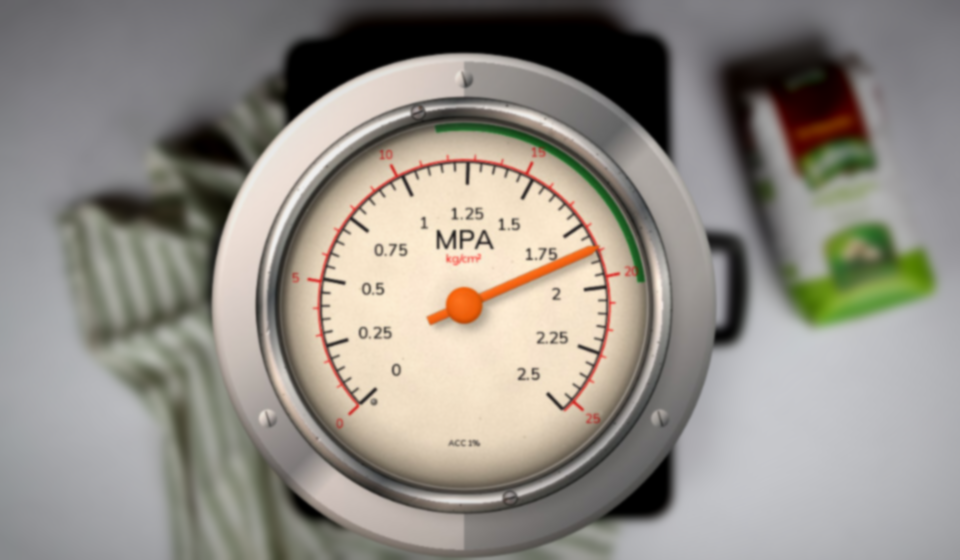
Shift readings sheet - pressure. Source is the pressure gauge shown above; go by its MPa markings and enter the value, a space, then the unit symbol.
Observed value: 1.85 MPa
